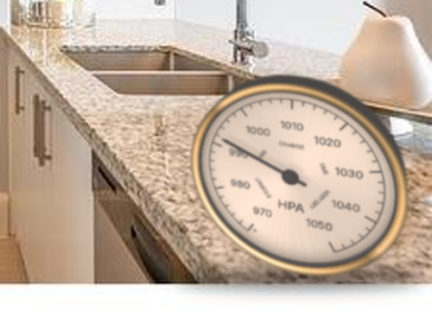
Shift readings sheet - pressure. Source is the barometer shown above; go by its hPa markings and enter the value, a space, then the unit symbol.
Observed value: 992 hPa
